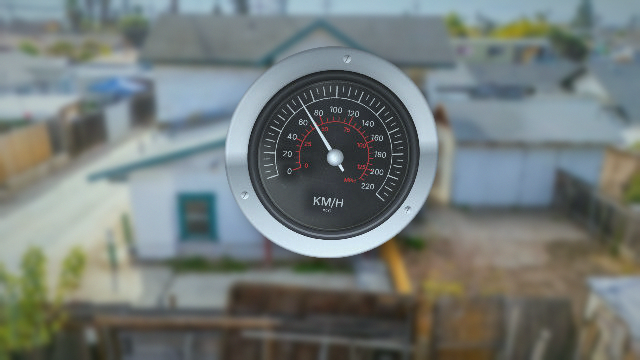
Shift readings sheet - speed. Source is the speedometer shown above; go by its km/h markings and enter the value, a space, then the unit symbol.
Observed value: 70 km/h
